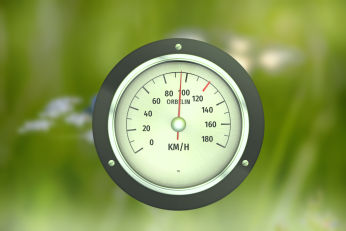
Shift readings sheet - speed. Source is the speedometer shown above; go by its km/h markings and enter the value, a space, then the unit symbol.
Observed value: 95 km/h
